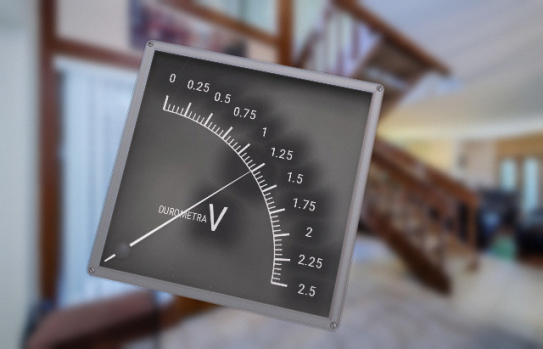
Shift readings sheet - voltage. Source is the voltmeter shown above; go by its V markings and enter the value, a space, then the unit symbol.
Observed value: 1.25 V
